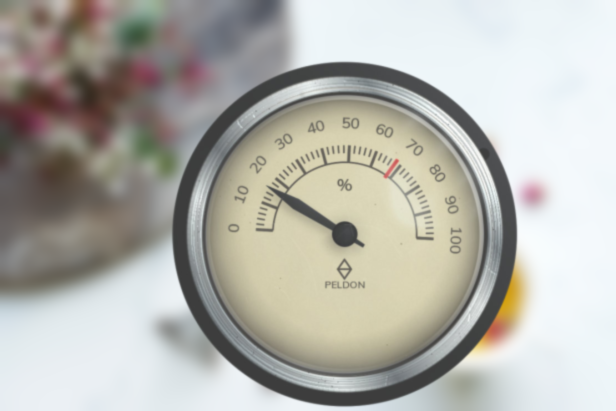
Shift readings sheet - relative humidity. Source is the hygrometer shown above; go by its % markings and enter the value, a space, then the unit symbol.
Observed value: 16 %
